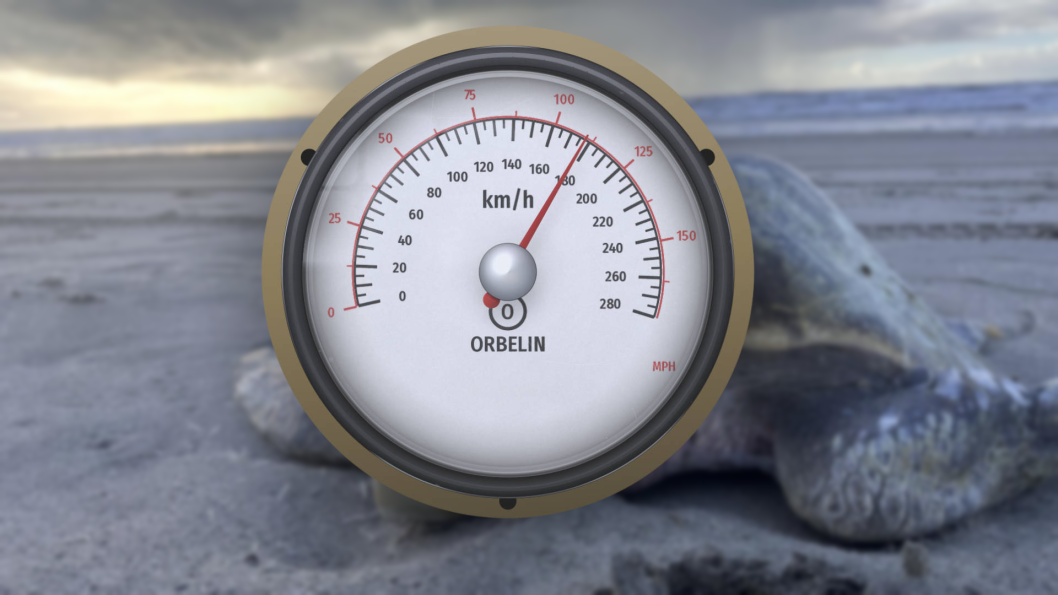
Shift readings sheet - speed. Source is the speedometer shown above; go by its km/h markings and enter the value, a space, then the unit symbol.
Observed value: 177.5 km/h
